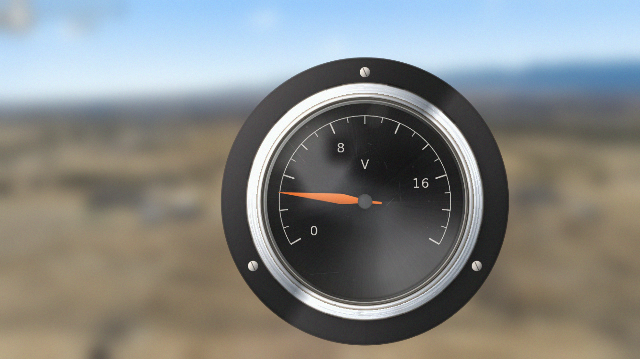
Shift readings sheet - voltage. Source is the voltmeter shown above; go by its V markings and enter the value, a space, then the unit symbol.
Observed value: 3 V
